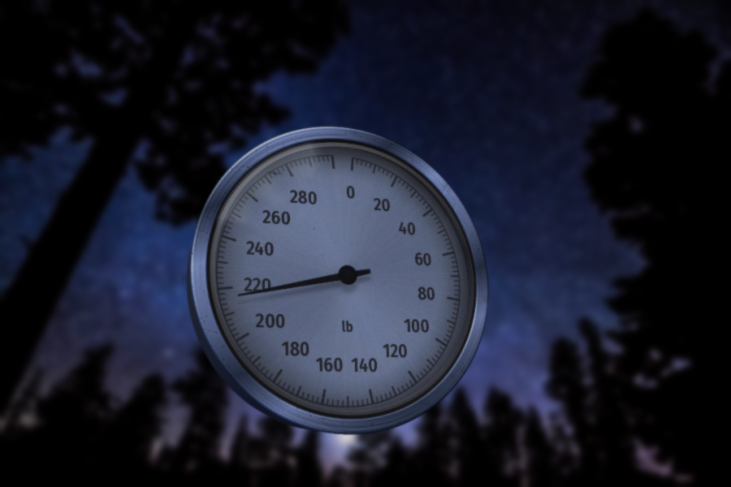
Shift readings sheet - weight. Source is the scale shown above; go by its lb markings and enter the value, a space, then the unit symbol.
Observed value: 216 lb
